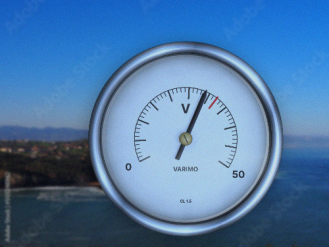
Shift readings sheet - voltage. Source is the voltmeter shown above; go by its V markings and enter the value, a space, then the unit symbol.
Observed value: 29 V
